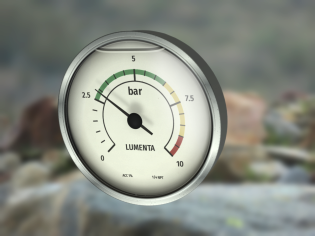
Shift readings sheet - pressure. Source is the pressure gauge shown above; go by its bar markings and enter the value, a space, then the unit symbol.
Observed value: 3 bar
